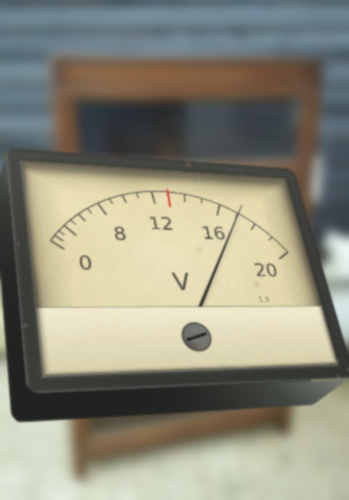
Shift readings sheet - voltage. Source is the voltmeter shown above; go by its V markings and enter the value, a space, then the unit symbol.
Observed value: 17 V
